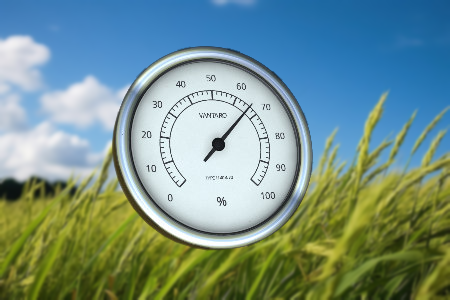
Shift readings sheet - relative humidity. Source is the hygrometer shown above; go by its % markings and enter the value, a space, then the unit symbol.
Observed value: 66 %
